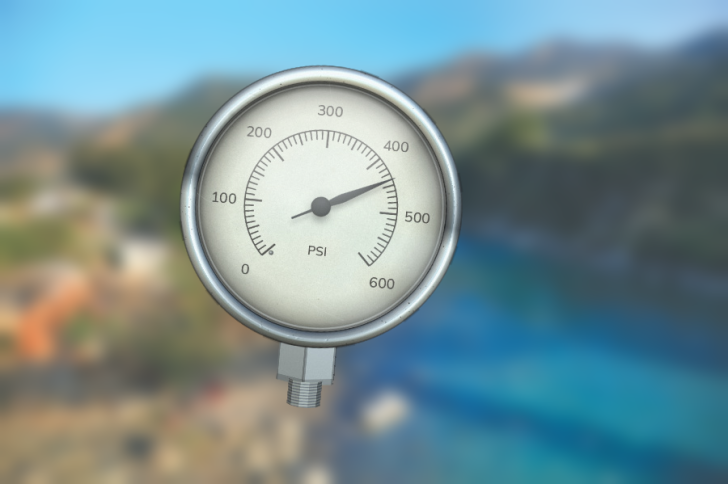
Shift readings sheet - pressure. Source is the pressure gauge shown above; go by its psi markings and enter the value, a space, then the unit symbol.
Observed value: 440 psi
